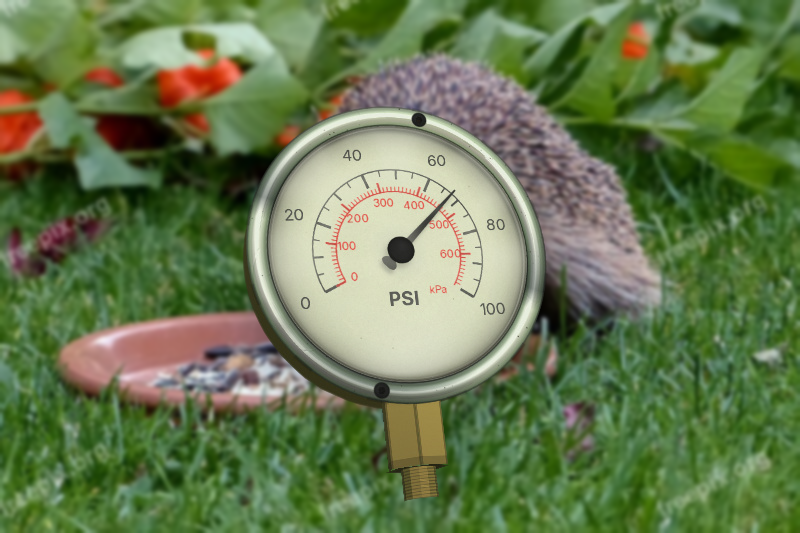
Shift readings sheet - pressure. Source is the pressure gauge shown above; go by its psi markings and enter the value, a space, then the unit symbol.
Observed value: 67.5 psi
